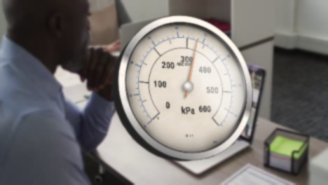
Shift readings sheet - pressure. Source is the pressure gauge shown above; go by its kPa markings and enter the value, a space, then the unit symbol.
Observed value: 325 kPa
